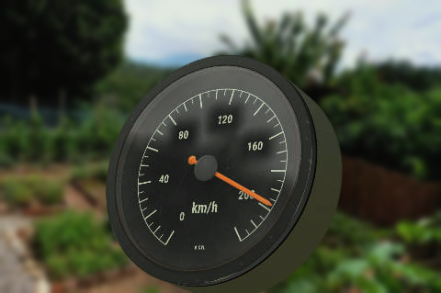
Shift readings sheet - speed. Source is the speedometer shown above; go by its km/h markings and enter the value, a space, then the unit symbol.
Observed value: 197.5 km/h
